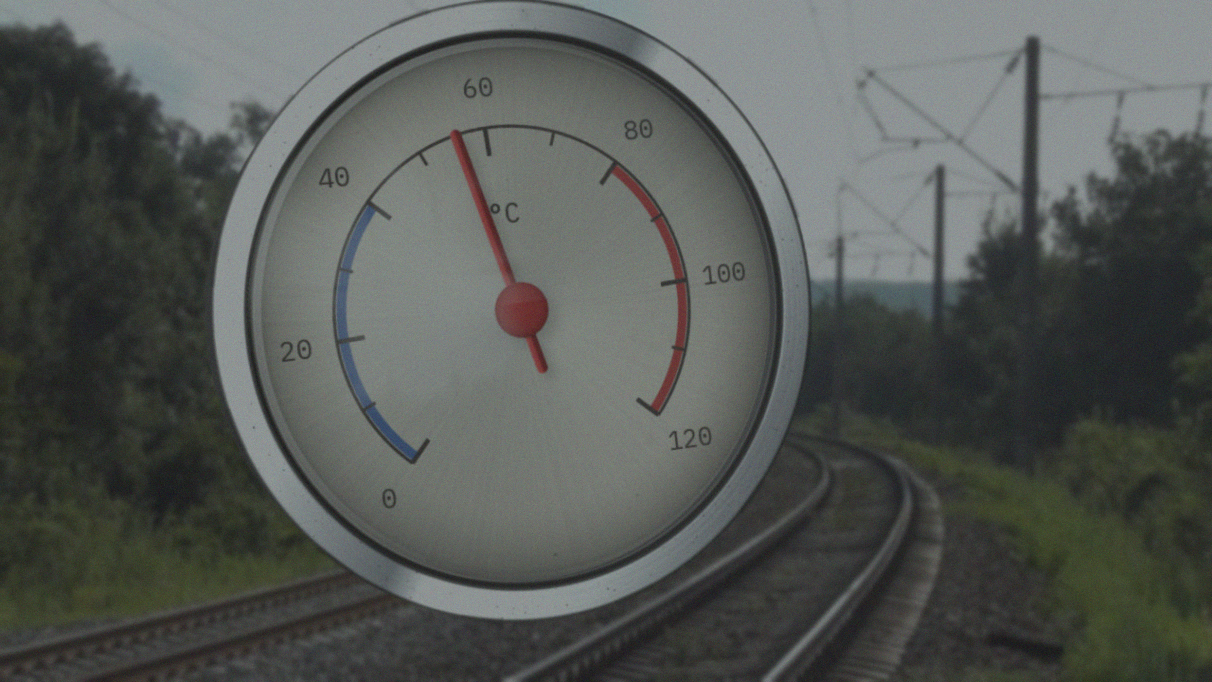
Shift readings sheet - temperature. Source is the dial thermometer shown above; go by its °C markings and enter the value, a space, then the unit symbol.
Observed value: 55 °C
